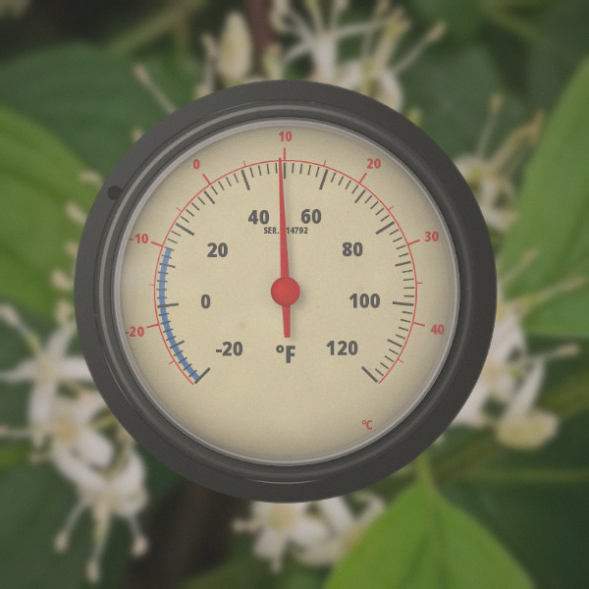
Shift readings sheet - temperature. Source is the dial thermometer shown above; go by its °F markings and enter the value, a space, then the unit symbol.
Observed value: 49 °F
